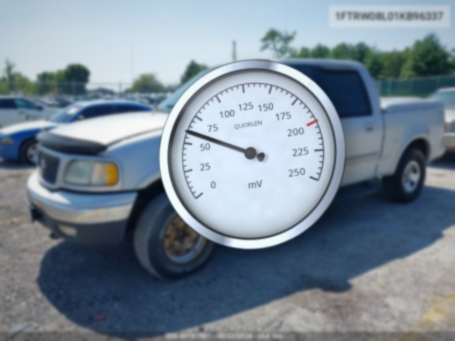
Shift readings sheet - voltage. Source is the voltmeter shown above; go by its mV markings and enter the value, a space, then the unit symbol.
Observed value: 60 mV
